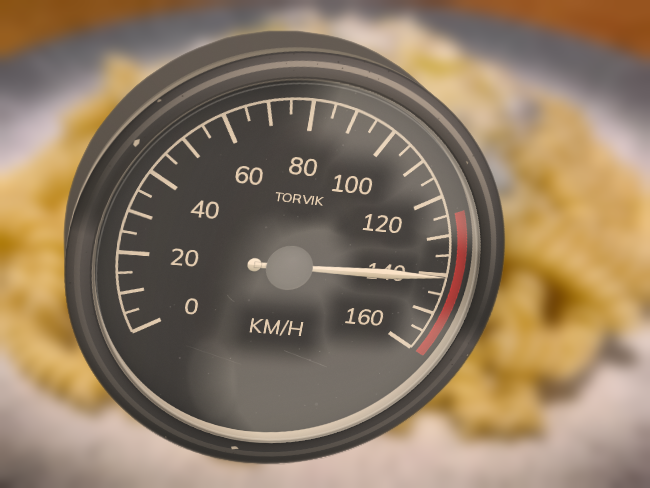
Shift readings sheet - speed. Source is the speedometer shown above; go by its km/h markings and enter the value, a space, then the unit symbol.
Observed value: 140 km/h
